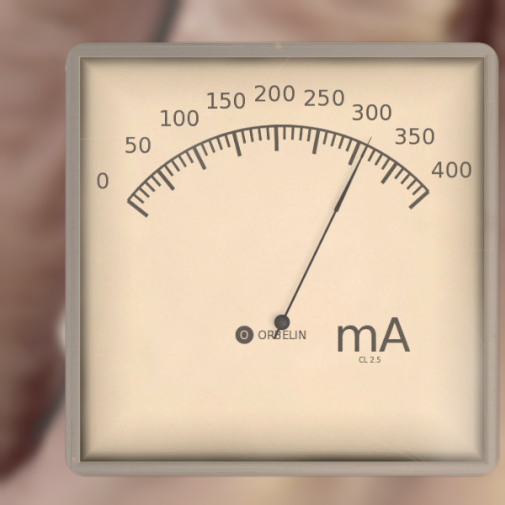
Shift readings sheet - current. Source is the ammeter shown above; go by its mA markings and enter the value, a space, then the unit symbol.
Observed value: 310 mA
